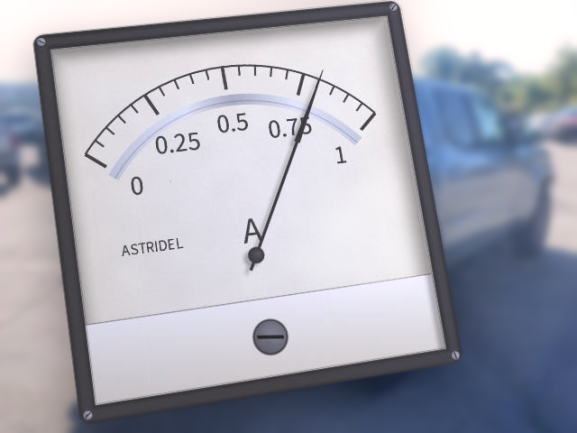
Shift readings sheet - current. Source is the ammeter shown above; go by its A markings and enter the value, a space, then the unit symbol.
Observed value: 0.8 A
